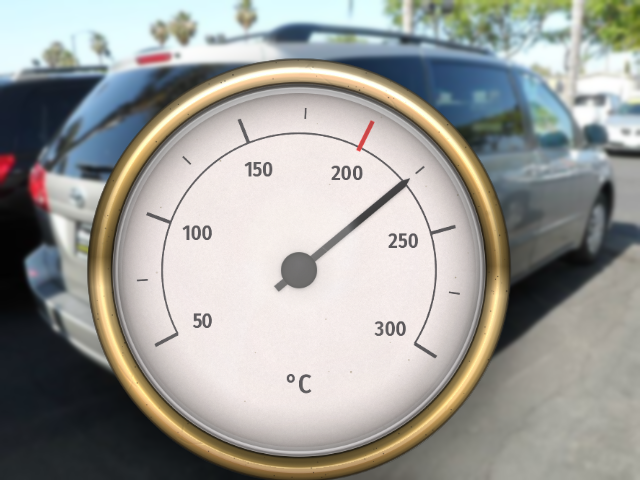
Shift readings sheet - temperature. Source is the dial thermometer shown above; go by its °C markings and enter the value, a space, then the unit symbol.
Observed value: 225 °C
